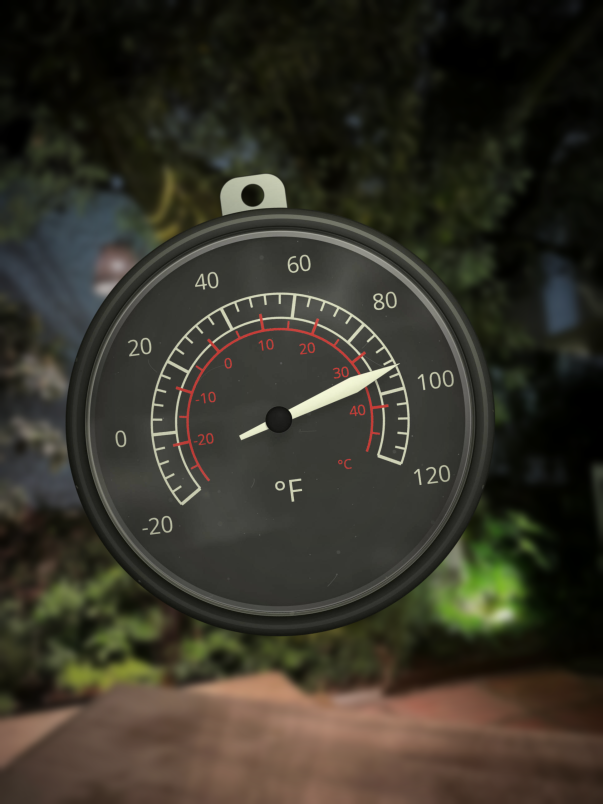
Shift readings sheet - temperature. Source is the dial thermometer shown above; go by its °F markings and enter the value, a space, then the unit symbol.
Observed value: 94 °F
